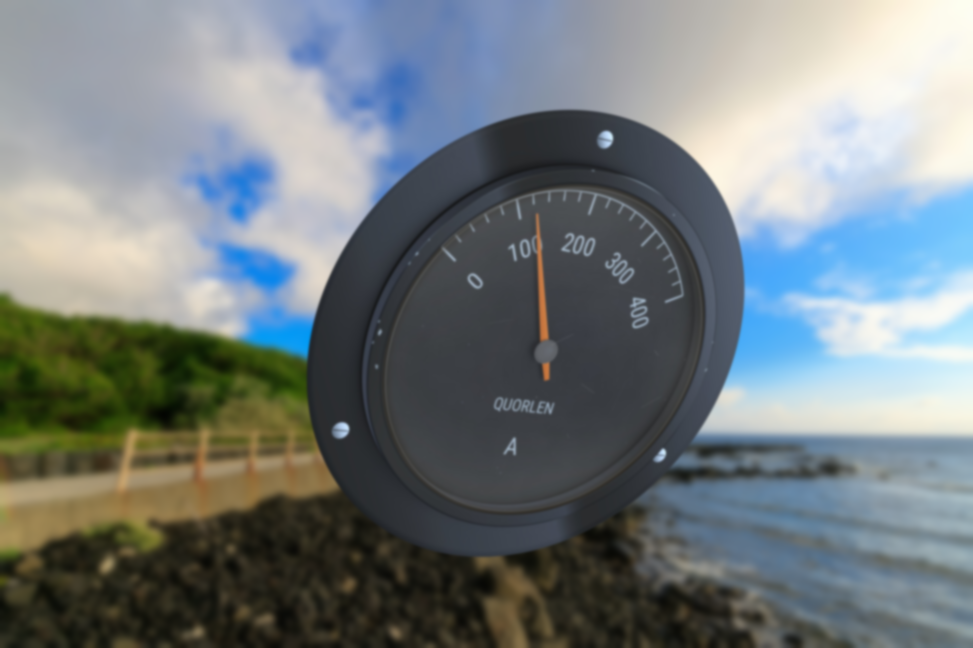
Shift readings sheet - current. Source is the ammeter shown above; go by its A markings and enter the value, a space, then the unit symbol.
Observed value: 120 A
